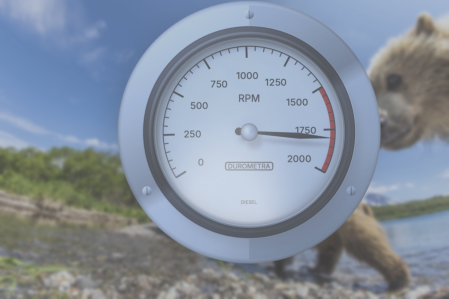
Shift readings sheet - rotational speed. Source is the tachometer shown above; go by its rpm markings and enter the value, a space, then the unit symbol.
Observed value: 1800 rpm
